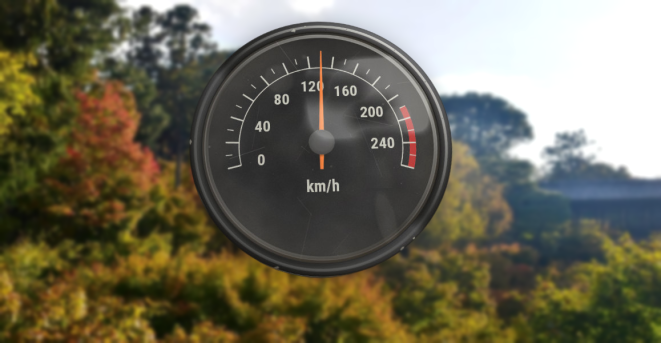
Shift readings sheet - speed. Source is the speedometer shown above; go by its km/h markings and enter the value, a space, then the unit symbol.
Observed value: 130 km/h
